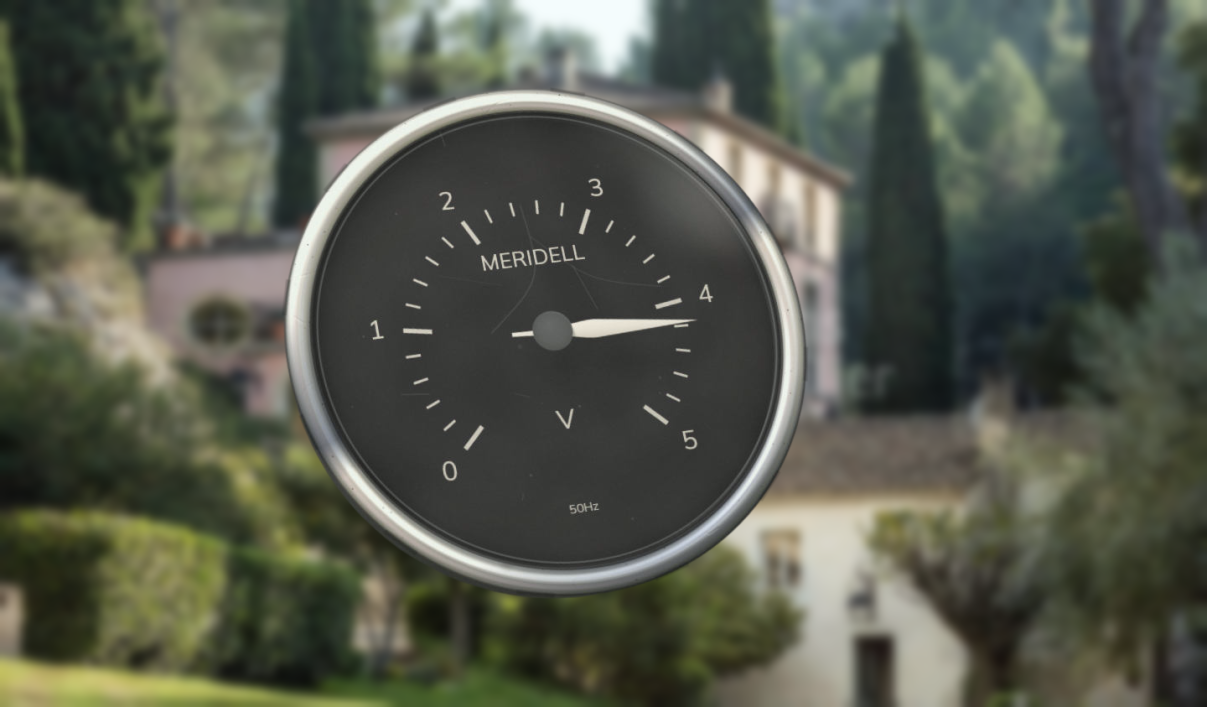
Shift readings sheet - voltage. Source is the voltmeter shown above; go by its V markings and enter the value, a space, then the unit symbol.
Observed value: 4.2 V
